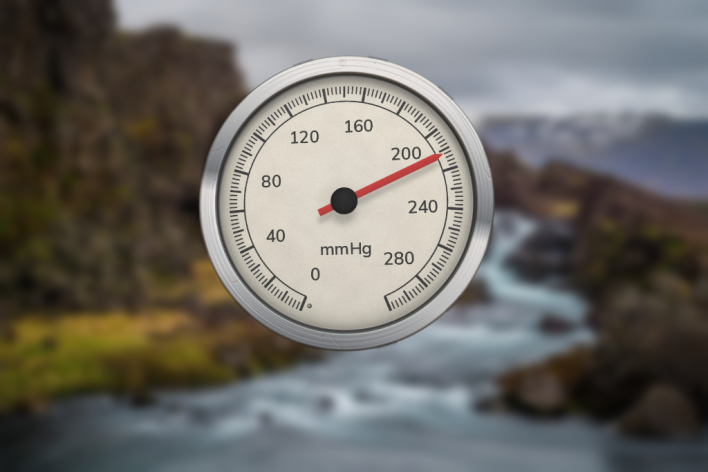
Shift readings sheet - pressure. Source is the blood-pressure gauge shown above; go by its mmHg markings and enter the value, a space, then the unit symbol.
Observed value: 212 mmHg
